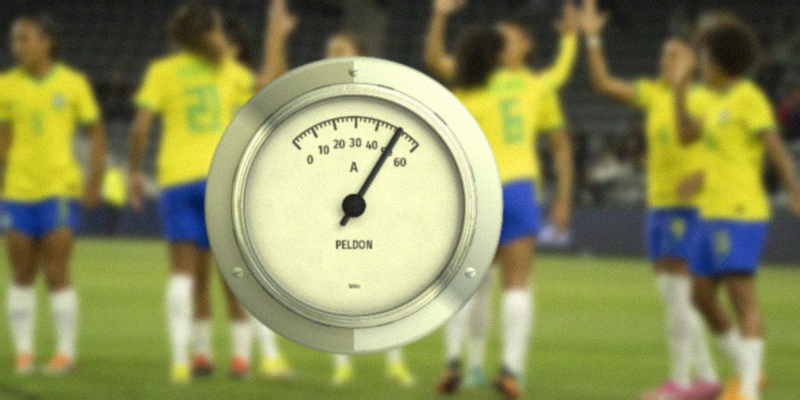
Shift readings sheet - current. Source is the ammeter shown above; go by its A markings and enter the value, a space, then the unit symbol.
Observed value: 50 A
